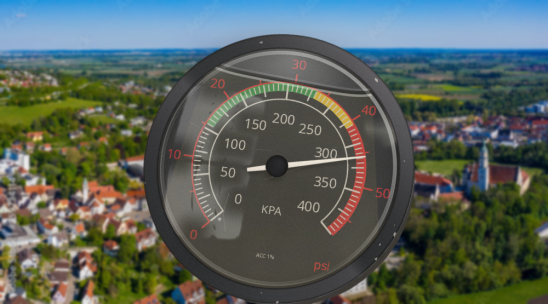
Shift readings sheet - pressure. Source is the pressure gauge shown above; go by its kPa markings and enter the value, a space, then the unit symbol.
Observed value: 315 kPa
